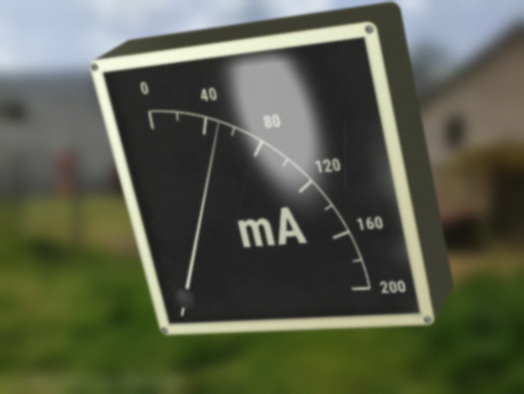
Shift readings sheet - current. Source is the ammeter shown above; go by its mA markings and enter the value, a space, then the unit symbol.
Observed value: 50 mA
